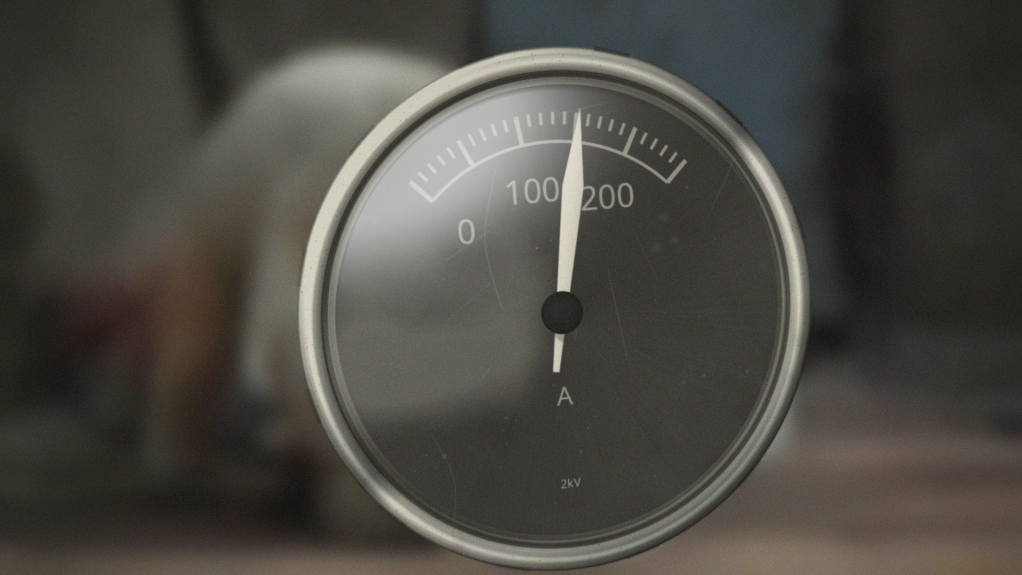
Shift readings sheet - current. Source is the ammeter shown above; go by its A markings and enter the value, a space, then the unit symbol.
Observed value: 150 A
